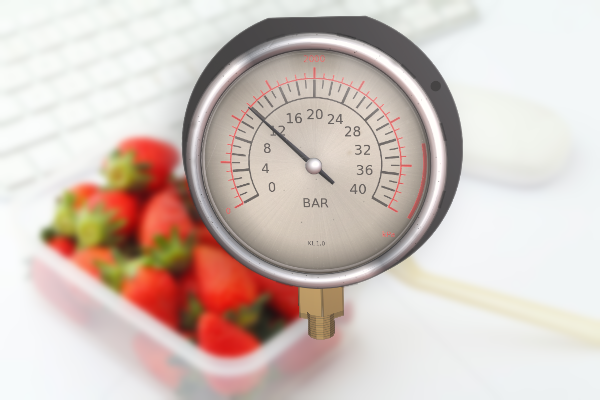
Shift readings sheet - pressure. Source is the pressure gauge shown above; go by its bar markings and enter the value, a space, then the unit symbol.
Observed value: 12 bar
